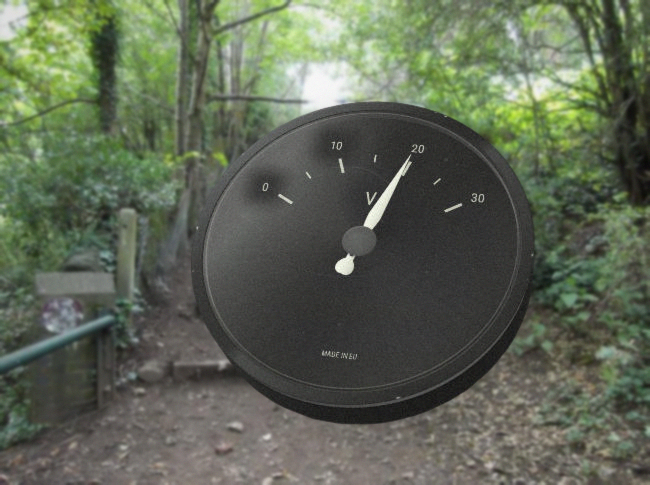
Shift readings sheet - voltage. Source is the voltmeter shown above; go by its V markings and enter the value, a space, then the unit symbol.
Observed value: 20 V
